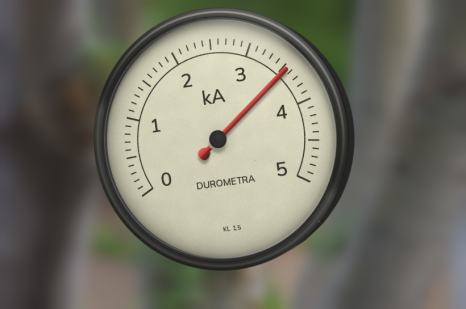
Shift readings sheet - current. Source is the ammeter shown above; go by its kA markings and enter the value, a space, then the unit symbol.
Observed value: 3.55 kA
